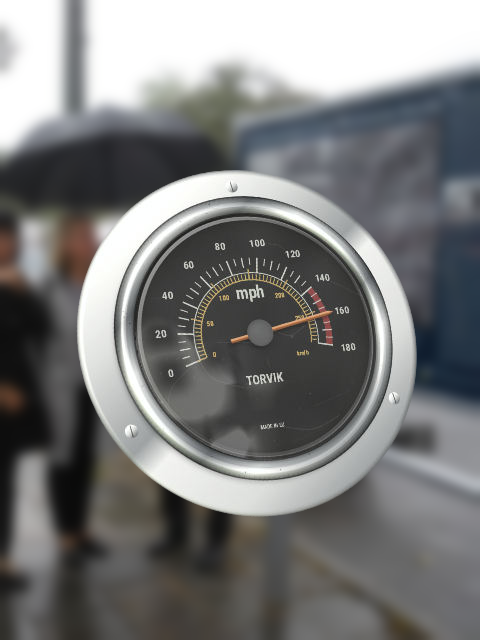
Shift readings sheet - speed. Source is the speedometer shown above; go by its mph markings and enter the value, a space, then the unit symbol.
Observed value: 160 mph
